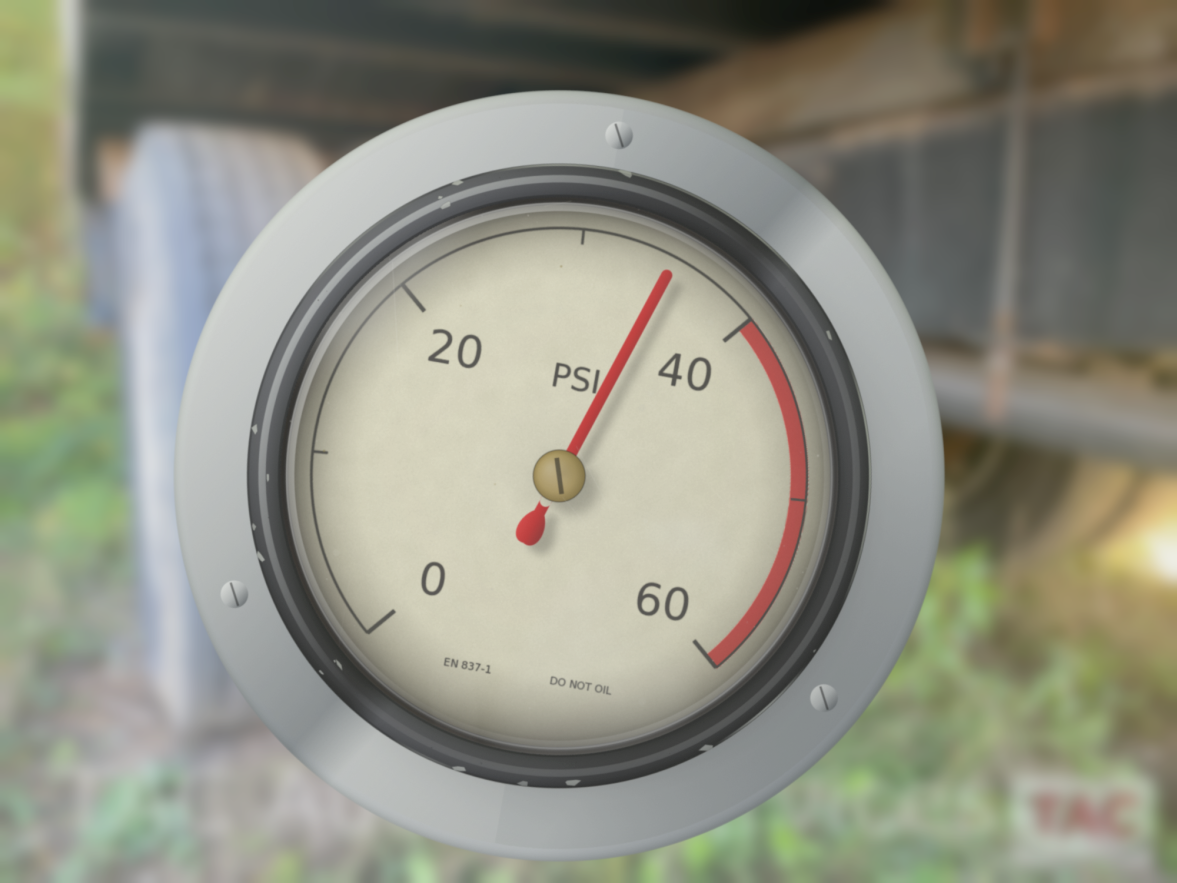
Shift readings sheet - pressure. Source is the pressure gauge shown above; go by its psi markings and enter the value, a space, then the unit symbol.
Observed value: 35 psi
